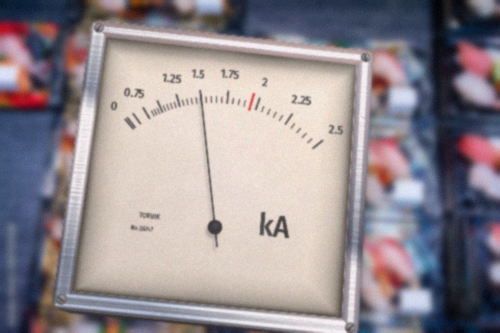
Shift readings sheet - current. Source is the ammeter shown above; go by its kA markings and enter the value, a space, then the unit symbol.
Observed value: 1.5 kA
